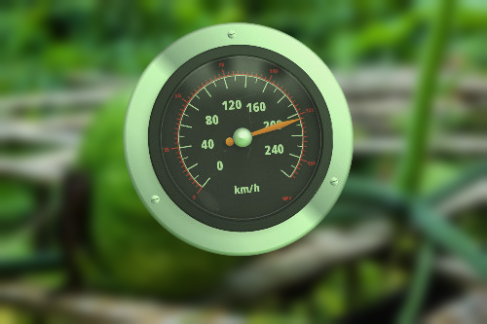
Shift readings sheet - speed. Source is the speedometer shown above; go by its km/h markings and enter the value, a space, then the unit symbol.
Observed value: 205 km/h
